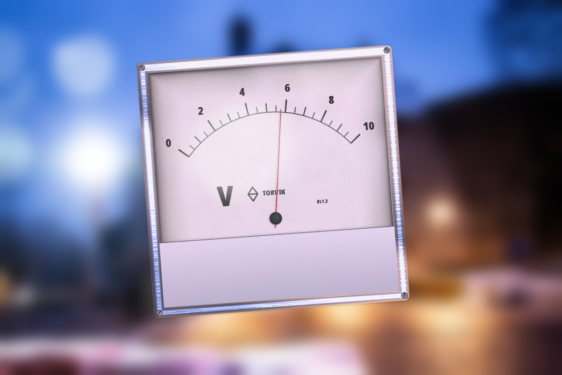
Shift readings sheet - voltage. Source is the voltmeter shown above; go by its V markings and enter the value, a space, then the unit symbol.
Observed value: 5.75 V
